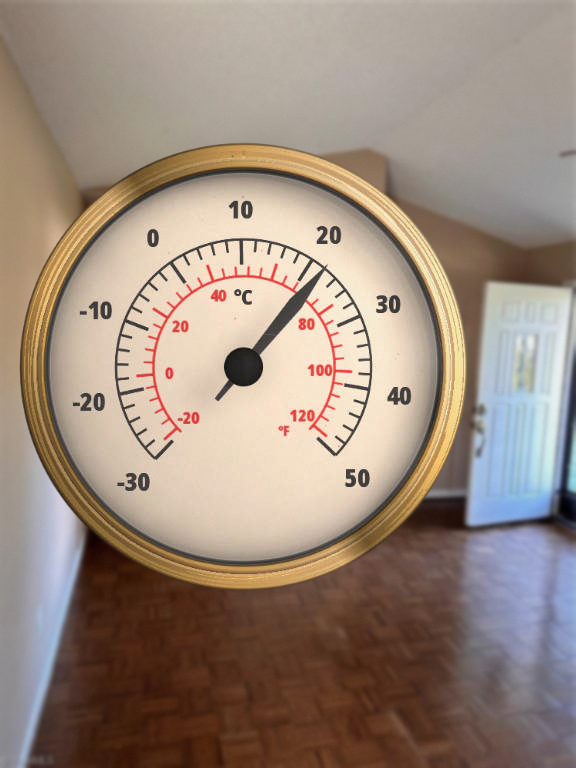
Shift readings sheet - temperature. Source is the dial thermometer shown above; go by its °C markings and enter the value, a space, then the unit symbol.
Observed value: 22 °C
